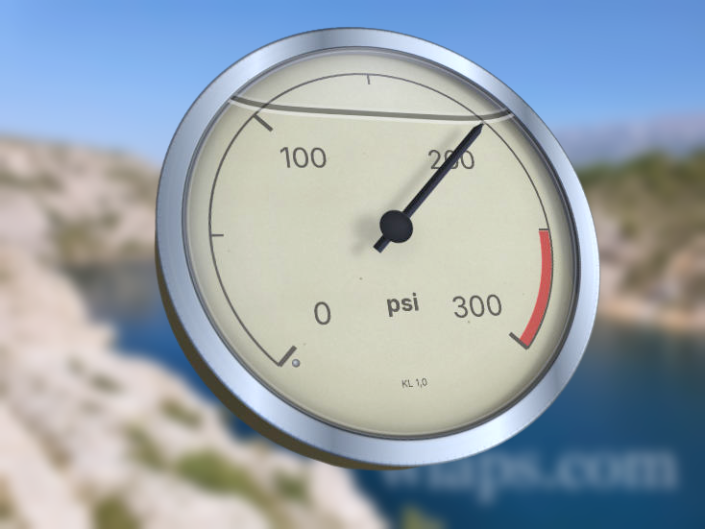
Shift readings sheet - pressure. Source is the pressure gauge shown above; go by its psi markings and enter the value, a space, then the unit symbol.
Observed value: 200 psi
